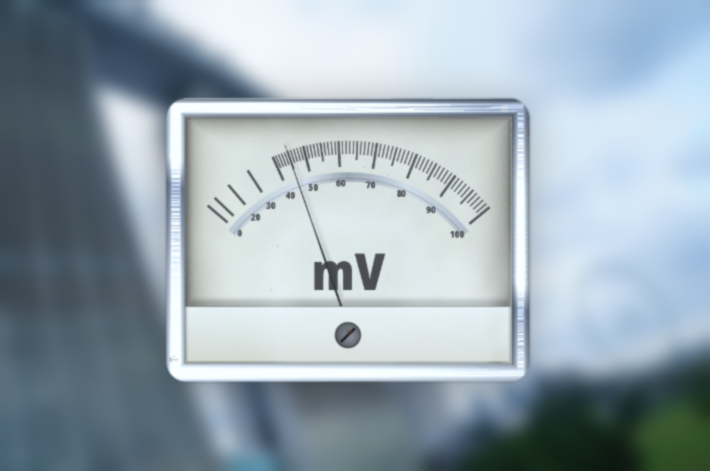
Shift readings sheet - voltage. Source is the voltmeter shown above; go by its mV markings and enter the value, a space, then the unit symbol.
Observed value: 45 mV
